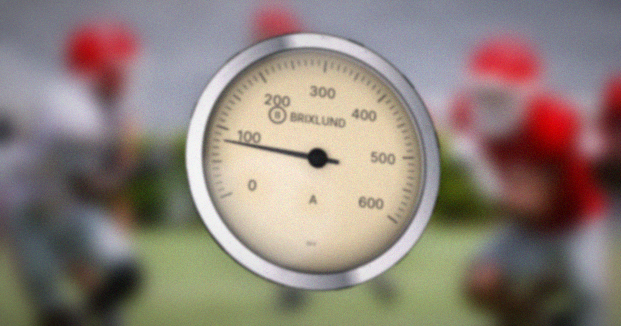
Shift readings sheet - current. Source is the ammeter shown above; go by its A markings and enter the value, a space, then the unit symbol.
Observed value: 80 A
